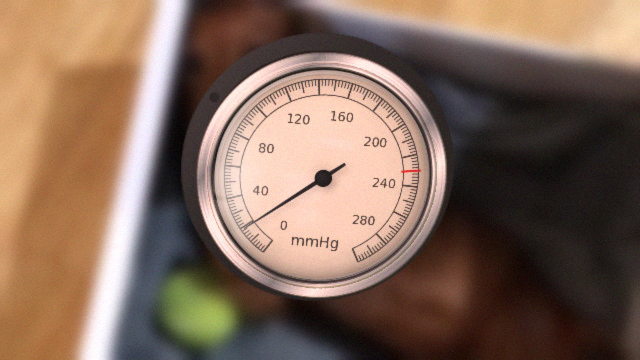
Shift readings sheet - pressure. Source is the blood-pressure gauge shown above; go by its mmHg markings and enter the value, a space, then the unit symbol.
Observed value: 20 mmHg
